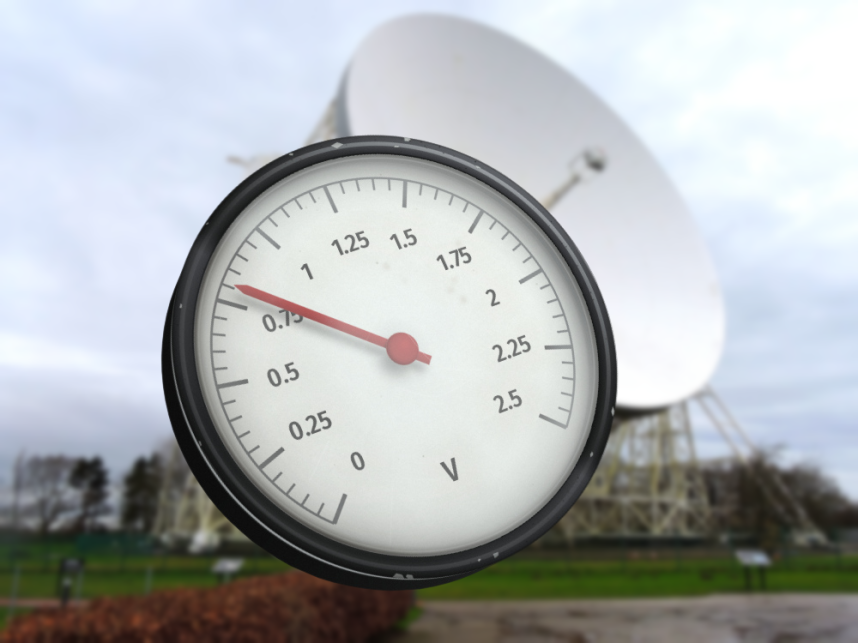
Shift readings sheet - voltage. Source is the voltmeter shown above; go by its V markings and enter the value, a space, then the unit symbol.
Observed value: 0.8 V
